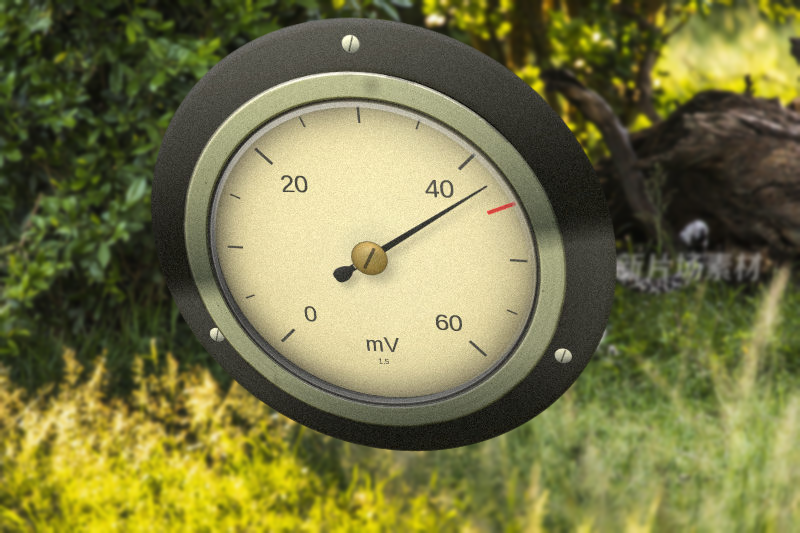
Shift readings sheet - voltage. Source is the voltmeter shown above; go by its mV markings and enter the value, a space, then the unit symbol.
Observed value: 42.5 mV
